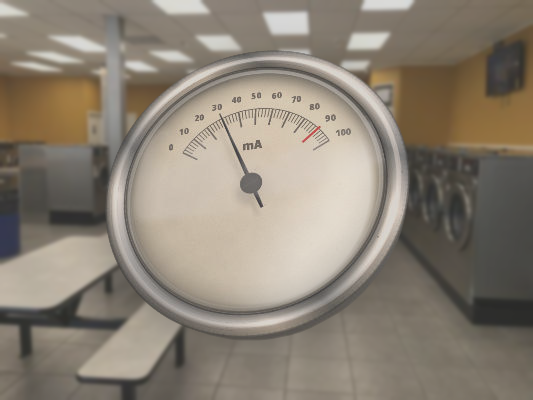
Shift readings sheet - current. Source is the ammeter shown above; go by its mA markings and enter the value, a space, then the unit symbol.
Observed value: 30 mA
